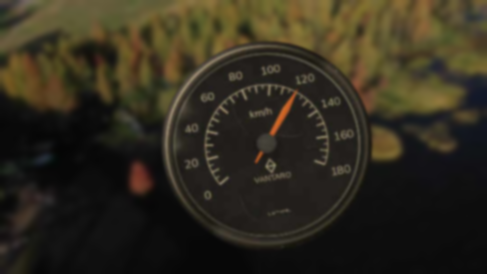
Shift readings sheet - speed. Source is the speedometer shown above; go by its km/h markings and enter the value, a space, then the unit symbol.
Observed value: 120 km/h
